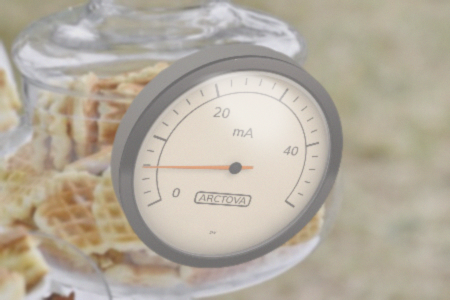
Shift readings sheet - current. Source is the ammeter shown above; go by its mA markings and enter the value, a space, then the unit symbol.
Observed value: 6 mA
